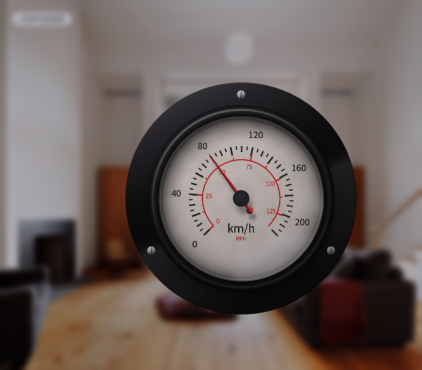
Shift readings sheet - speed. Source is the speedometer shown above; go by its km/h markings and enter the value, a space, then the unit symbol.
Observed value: 80 km/h
